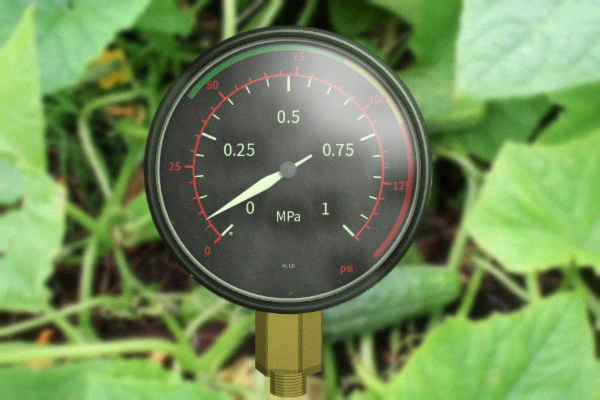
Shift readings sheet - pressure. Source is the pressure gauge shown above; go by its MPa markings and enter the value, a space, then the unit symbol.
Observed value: 0.05 MPa
